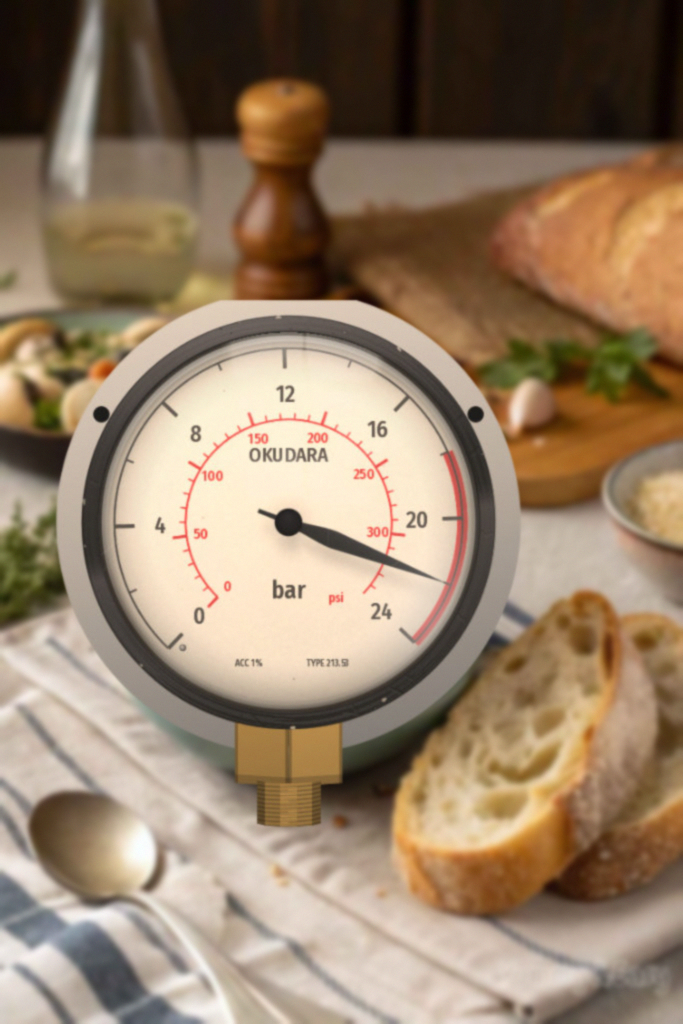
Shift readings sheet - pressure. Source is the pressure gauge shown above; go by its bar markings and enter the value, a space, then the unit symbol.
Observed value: 22 bar
